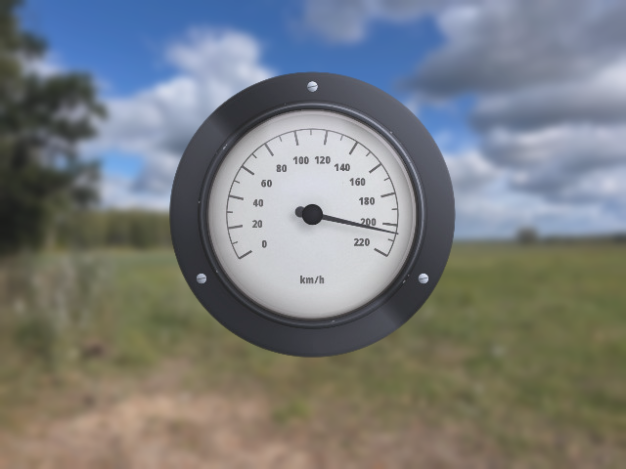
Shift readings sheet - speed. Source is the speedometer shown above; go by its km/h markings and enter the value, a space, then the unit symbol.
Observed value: 205 km/h
